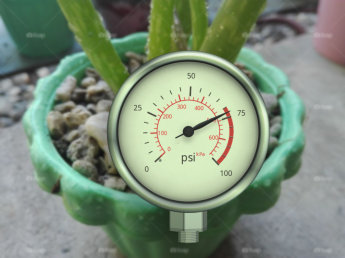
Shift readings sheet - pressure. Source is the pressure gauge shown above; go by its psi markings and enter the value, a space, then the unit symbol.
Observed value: 72.5 psi
